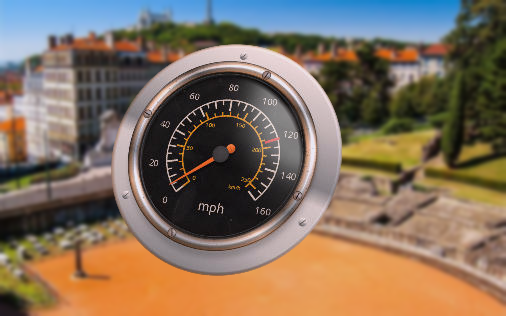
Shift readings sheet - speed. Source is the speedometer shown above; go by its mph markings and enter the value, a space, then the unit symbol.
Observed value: 5 mph
